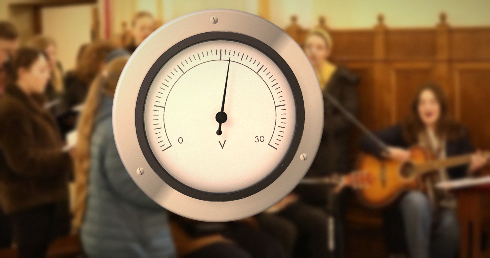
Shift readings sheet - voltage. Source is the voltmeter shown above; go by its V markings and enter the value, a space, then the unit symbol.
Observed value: 16 V
